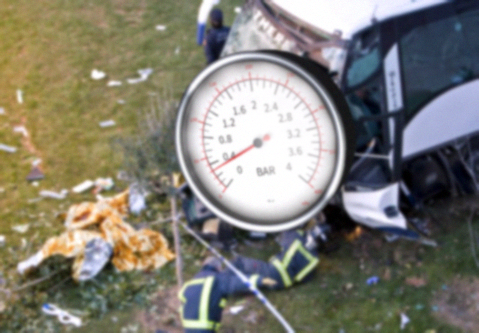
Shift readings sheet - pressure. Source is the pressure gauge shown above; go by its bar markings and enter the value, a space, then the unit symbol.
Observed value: 0.3 bar
